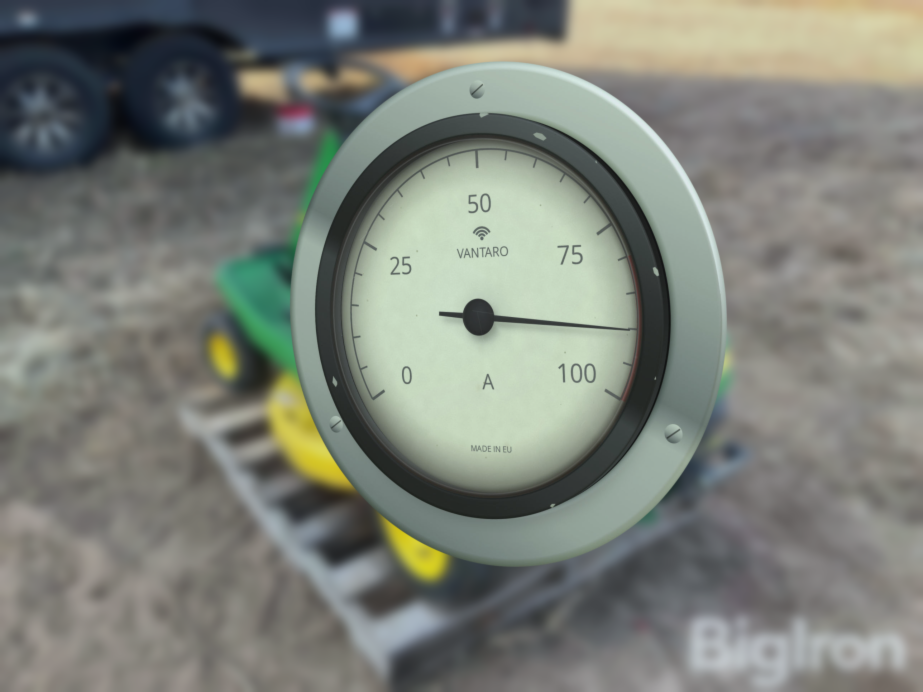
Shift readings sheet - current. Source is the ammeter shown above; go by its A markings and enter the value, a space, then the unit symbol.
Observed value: 90 A
